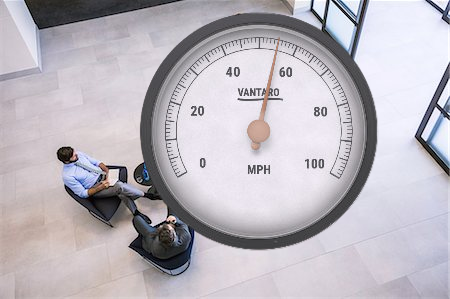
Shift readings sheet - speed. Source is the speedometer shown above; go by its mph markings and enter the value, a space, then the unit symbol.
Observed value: 55 mph
